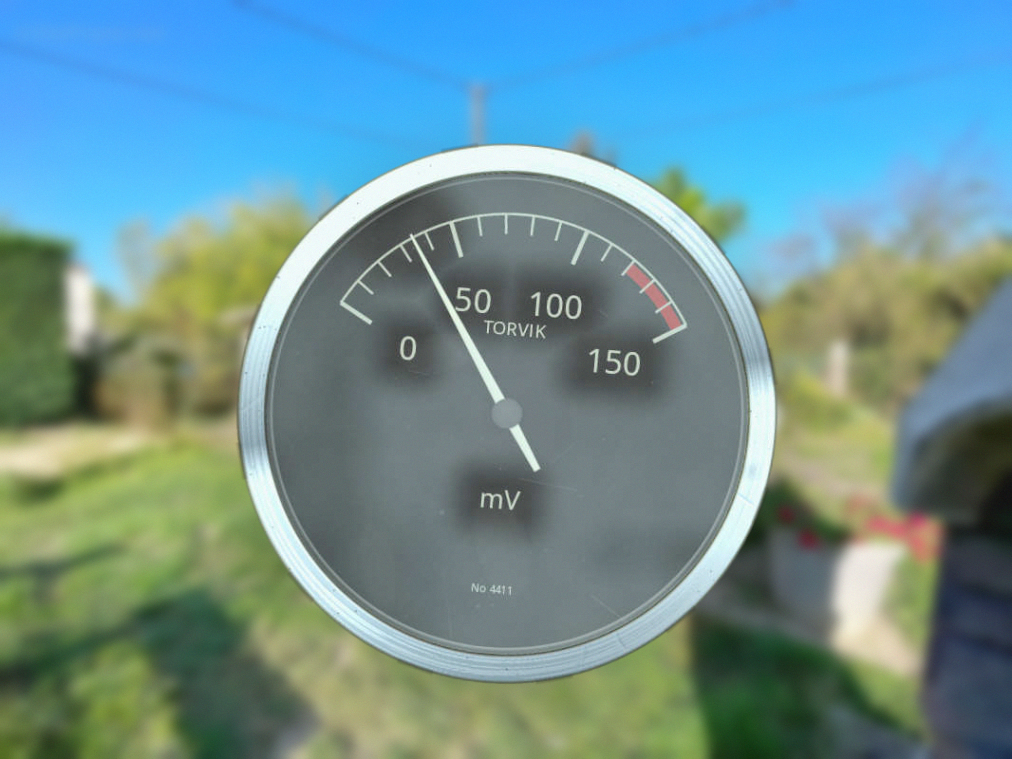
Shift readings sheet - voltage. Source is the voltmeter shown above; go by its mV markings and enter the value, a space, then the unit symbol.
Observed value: 35 mV
